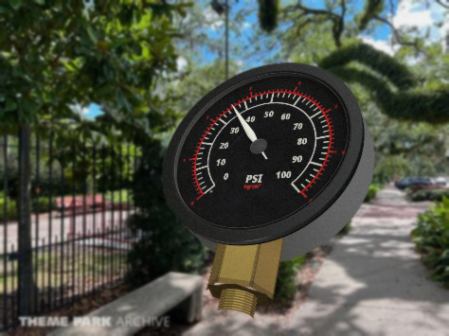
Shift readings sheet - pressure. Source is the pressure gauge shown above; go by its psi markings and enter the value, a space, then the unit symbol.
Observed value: 36 psi
